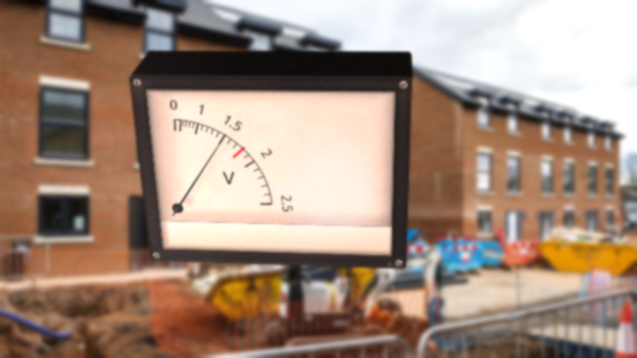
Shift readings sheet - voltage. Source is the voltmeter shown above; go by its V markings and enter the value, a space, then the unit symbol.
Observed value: 1.5 V
